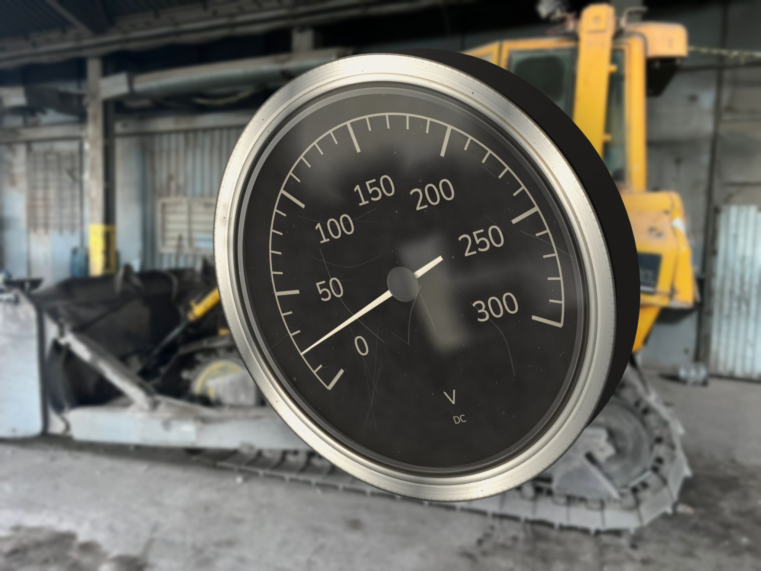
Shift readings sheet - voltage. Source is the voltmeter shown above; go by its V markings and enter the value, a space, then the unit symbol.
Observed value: 20 V
